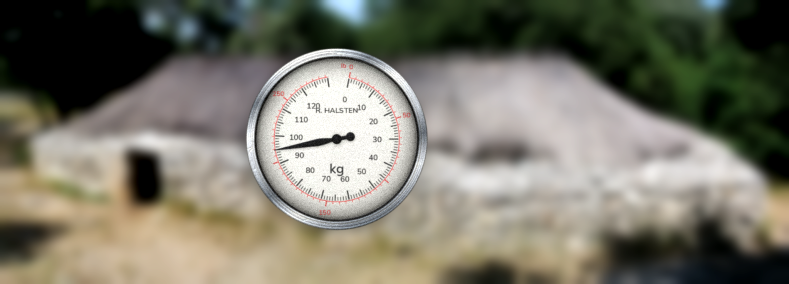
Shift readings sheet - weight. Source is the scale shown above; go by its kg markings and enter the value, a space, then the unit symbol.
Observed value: 95 kg
